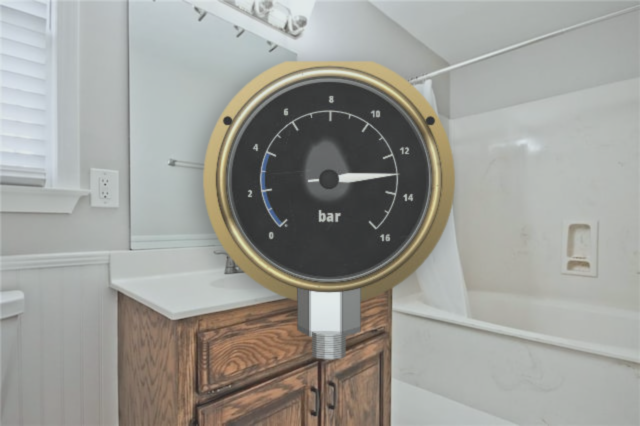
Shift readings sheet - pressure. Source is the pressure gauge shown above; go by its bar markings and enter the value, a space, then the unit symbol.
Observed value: 13 bar
